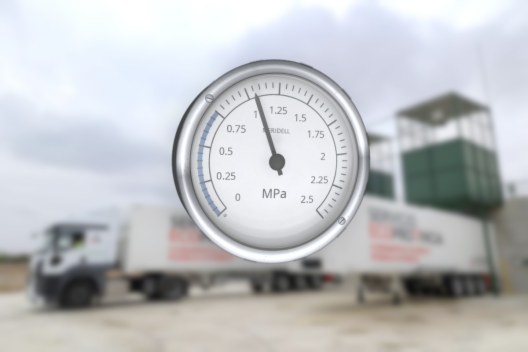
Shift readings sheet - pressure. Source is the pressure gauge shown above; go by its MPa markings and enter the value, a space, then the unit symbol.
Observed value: 1.05 MPa
